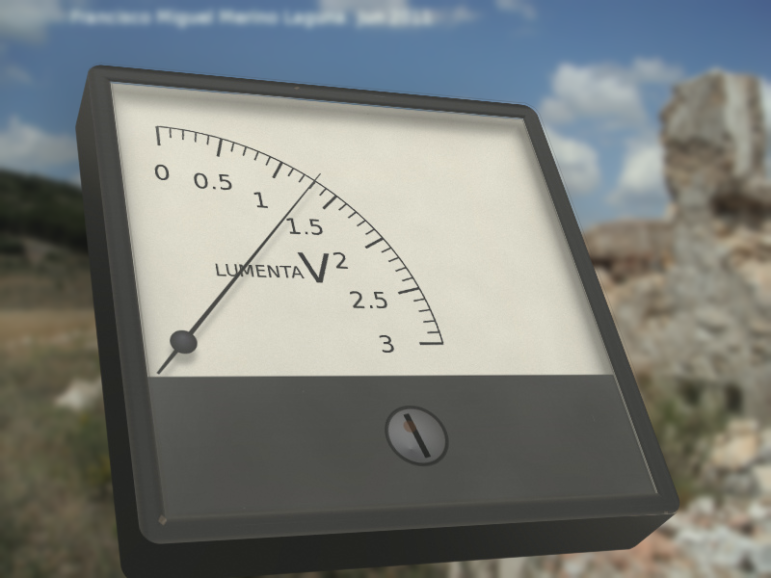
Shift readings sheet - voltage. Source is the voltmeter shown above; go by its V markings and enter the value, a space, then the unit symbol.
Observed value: 1.3 V
